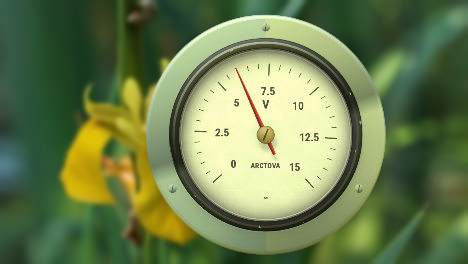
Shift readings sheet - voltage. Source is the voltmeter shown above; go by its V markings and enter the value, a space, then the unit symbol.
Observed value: 6 V
